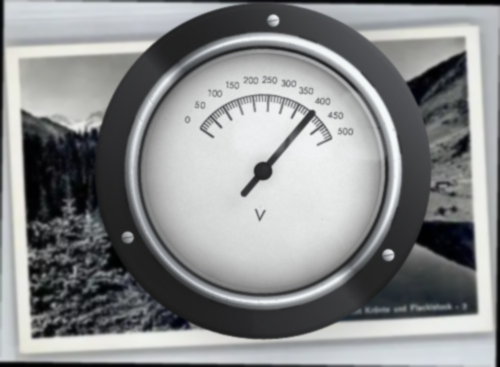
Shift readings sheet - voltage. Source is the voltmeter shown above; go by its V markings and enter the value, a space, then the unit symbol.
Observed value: 400 V
